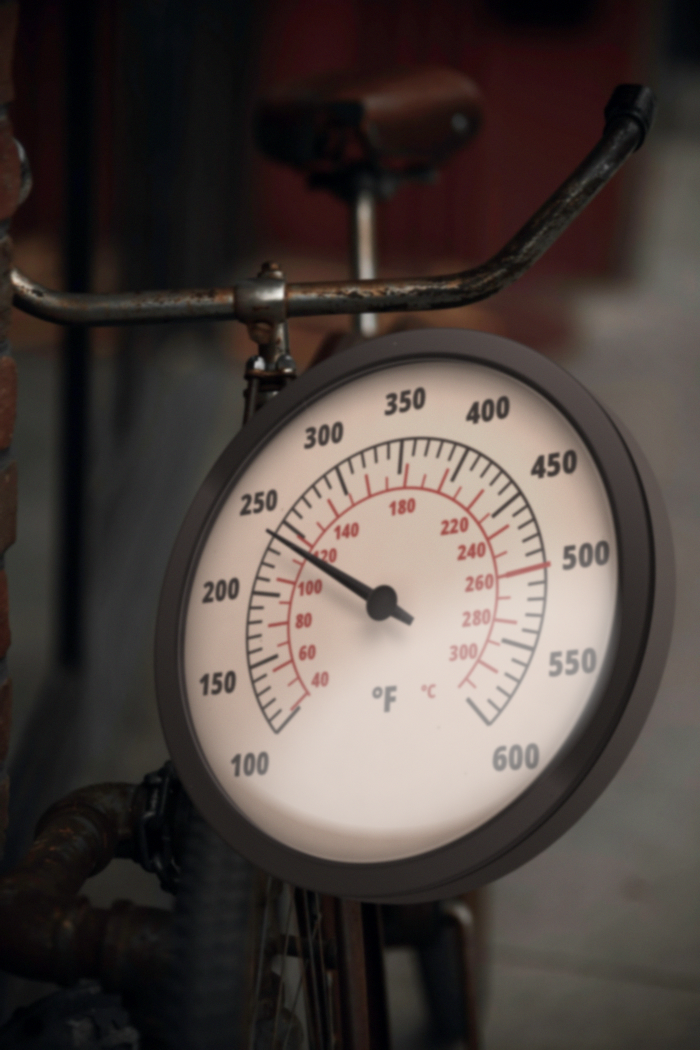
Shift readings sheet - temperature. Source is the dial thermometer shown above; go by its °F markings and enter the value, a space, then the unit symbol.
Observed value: 240 °F
